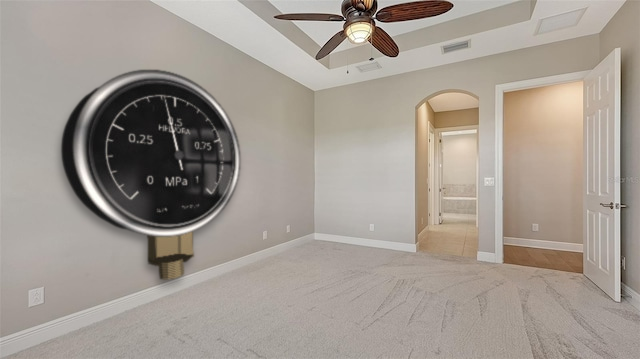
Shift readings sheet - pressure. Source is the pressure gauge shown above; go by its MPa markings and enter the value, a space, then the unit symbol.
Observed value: 0.45 MPa
